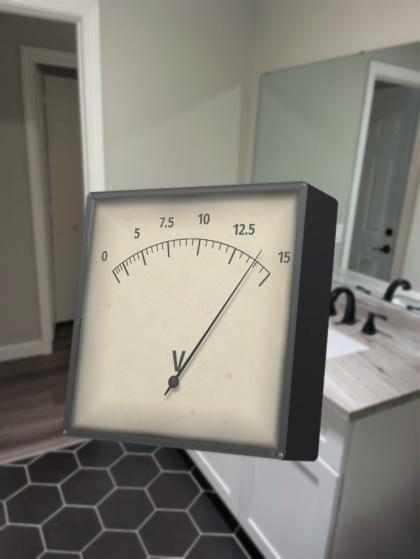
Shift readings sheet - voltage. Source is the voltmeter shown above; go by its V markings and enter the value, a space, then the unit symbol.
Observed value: 14 V
